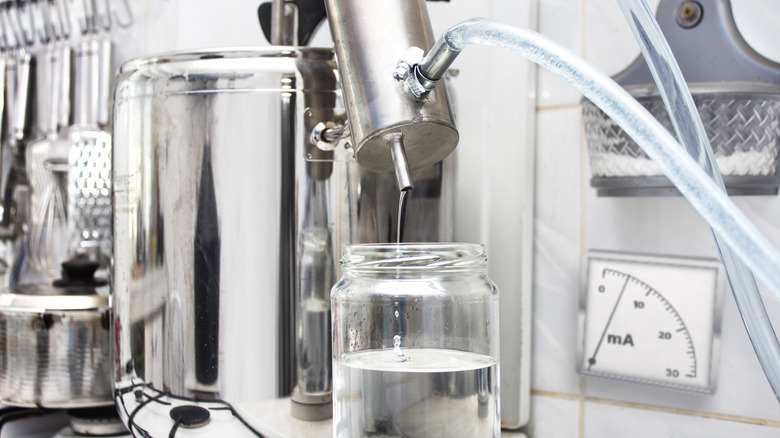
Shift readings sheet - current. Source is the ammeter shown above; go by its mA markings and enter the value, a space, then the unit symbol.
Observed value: 5 mA
